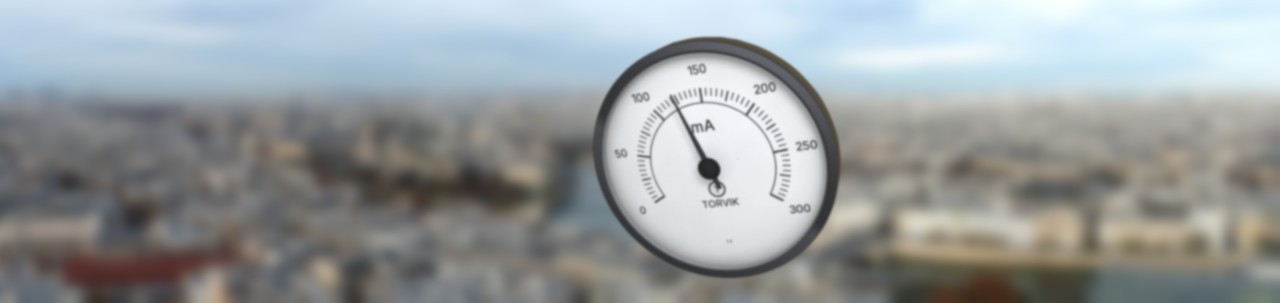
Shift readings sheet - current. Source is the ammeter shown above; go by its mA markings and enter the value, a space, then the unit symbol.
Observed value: 125 mA
